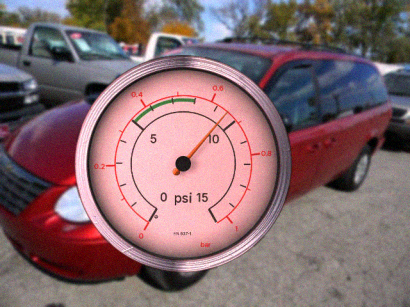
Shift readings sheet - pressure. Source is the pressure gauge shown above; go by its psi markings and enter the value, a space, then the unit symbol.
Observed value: 9.5 psi
